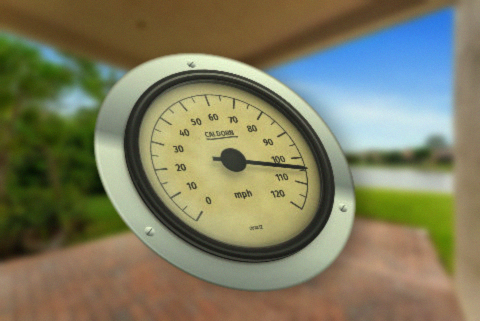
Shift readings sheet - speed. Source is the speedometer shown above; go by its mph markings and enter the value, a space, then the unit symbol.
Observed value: 105 mph
